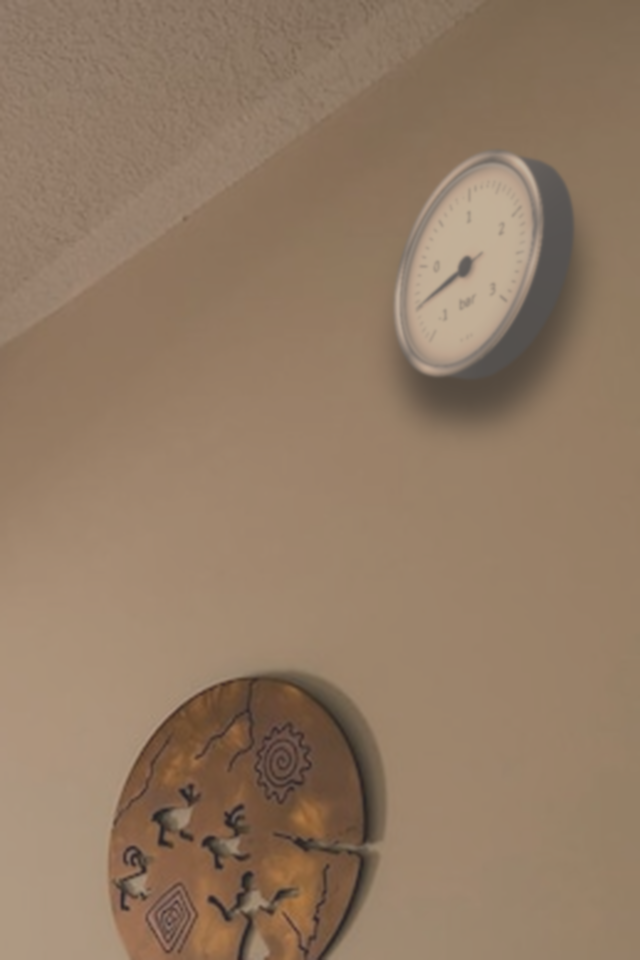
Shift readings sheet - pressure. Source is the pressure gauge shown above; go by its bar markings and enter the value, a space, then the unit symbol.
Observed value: -0.5 bar
